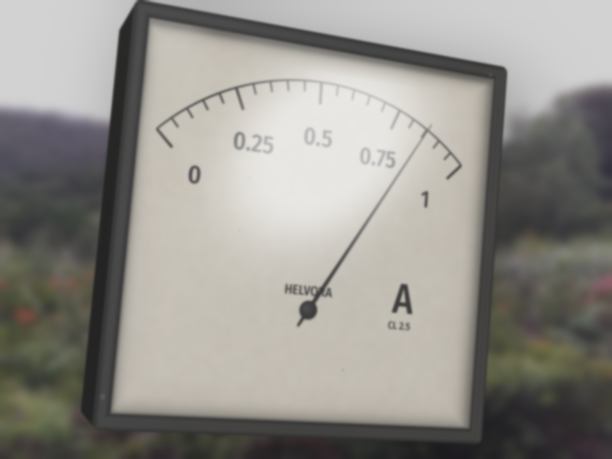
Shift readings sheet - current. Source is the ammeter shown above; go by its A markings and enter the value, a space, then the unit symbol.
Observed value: 0.85 A
